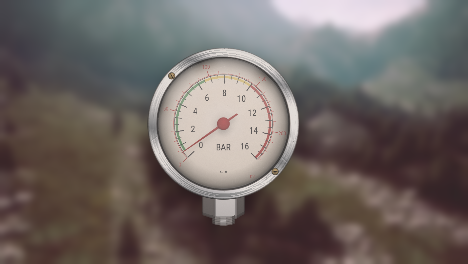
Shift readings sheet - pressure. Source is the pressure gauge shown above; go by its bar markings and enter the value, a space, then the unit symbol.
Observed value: 0.5 bar
